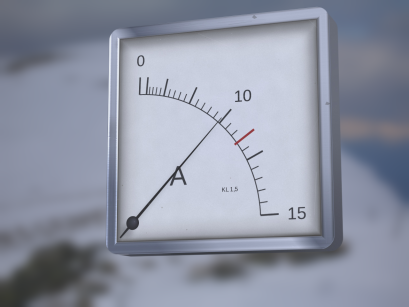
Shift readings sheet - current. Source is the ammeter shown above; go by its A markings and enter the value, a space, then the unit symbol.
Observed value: 10 A
